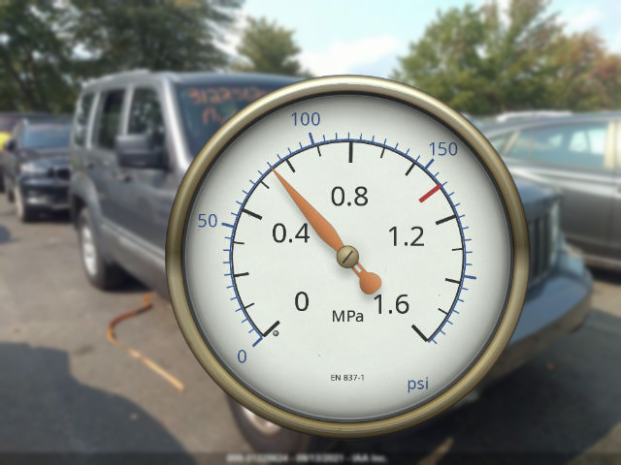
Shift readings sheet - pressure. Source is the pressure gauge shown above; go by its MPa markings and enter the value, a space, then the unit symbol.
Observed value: 0.55 MPa
